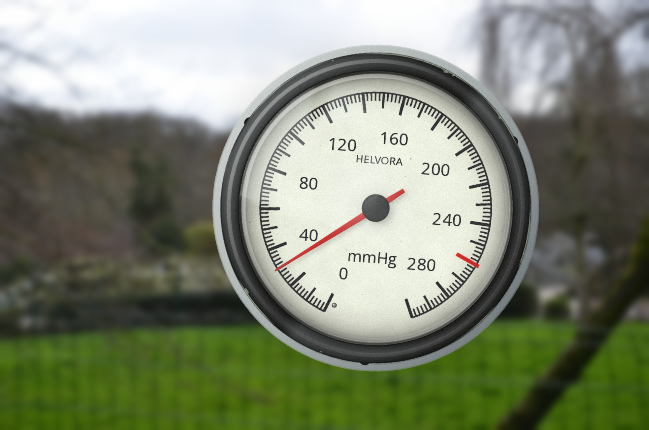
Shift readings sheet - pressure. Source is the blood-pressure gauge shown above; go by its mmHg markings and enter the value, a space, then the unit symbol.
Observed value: 30 mmHg
